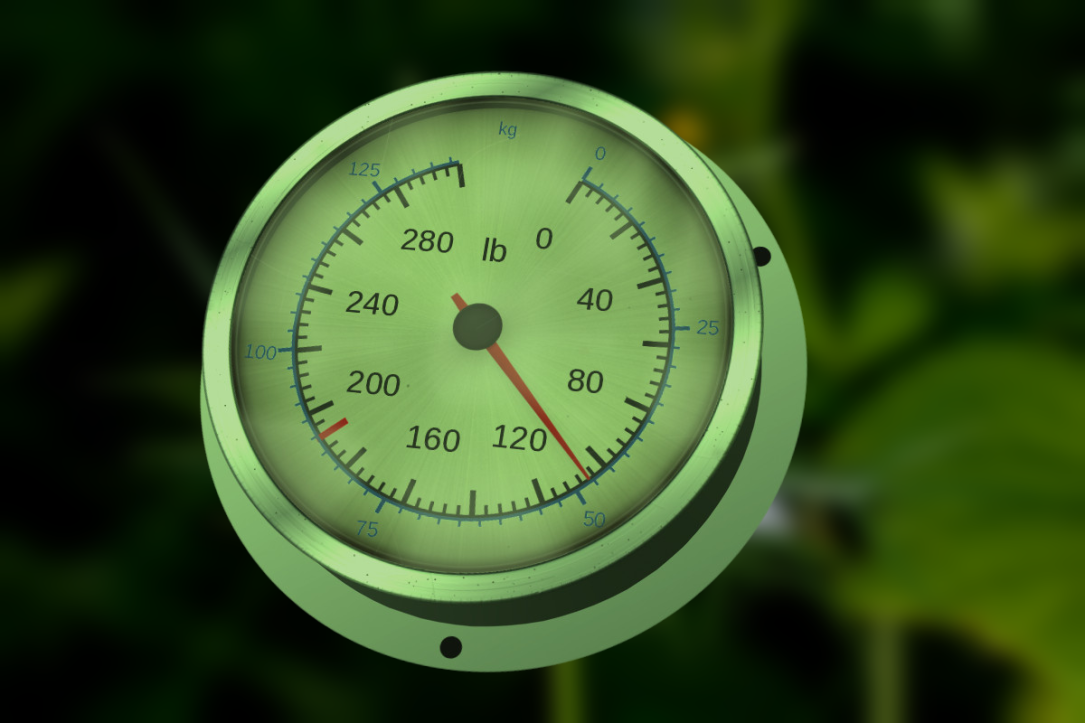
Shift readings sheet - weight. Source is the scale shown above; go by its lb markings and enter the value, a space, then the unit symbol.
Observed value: 106 lb
